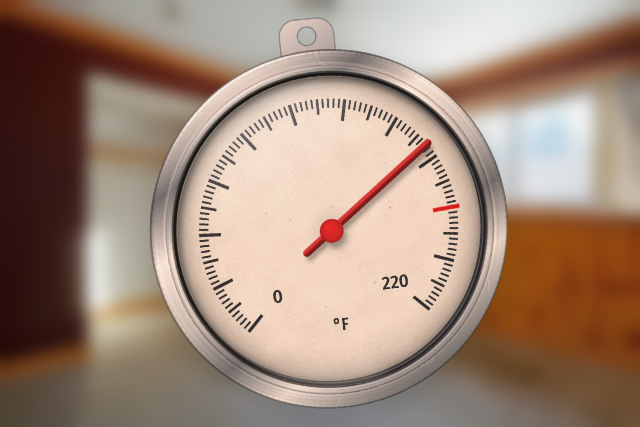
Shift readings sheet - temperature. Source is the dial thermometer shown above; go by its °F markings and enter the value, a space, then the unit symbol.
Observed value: 154 °F
